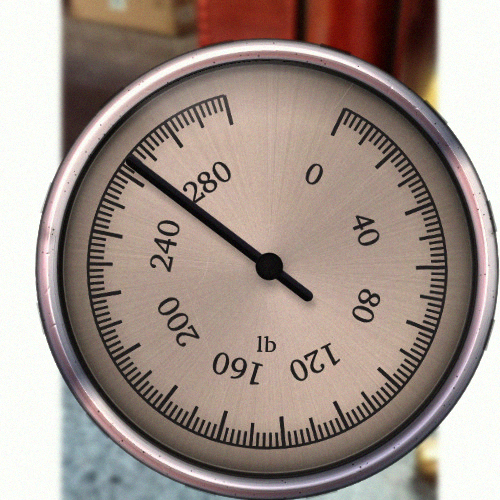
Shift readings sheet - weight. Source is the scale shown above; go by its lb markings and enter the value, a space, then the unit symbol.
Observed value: 264 lb
